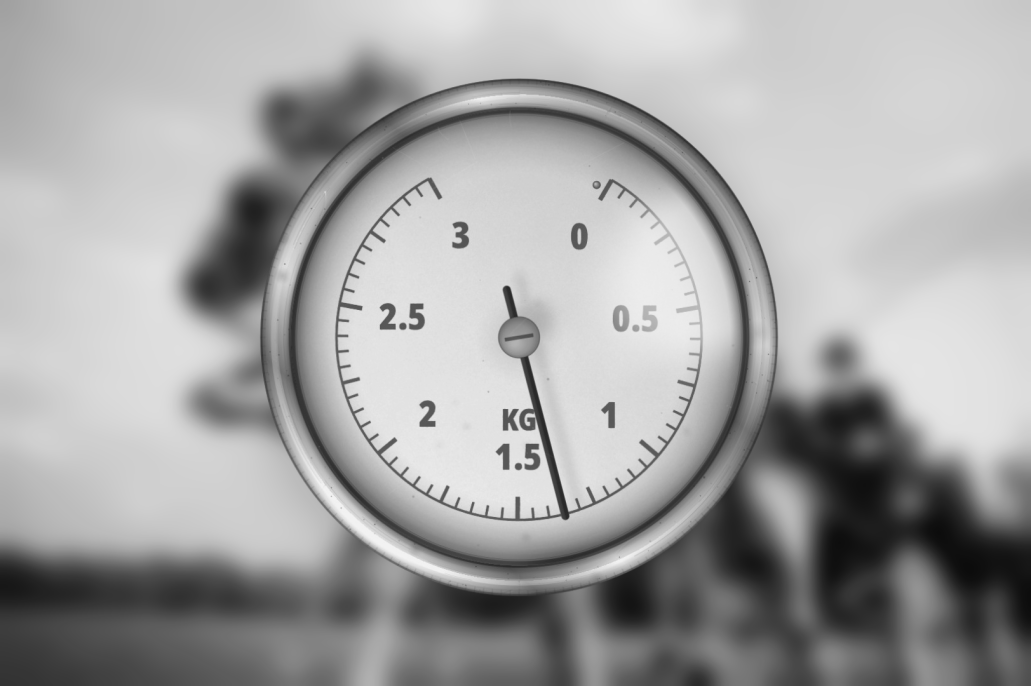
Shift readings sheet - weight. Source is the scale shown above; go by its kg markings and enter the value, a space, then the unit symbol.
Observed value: 1.35 kg
